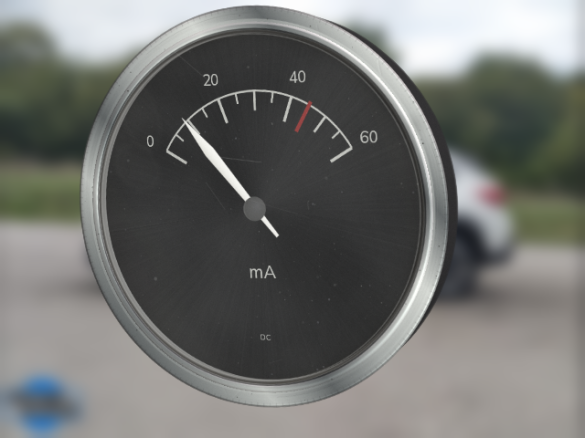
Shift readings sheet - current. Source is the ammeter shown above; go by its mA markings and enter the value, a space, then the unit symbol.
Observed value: 10 mA
